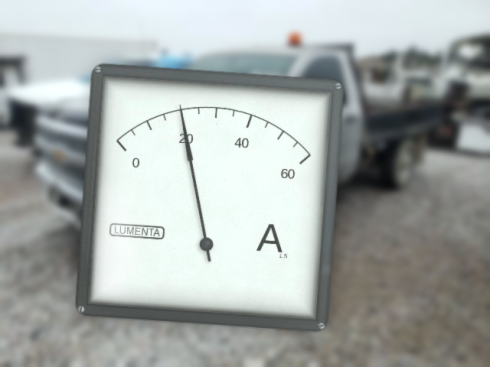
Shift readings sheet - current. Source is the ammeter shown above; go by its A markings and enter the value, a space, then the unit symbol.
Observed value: 20 A
